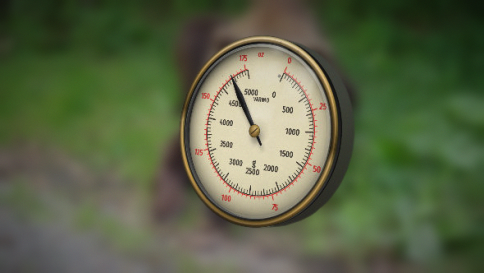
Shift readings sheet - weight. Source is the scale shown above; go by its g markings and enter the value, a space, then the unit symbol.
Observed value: 4750 g
